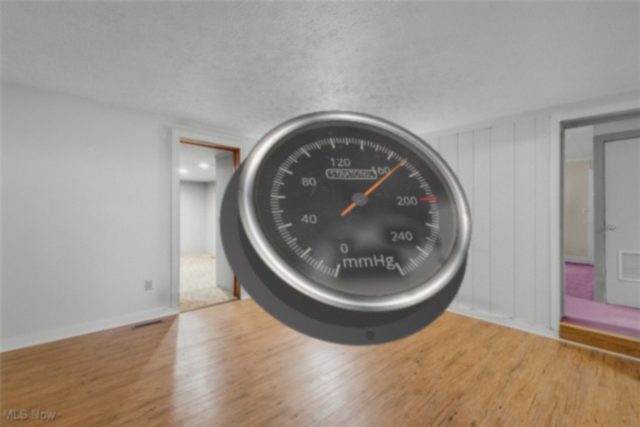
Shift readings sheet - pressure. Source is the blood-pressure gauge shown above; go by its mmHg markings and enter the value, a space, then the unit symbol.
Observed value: 170 mmHg
